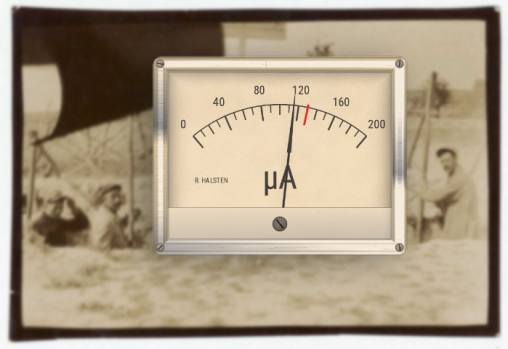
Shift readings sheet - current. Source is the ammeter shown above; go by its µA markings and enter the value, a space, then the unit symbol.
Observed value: 115 µA
